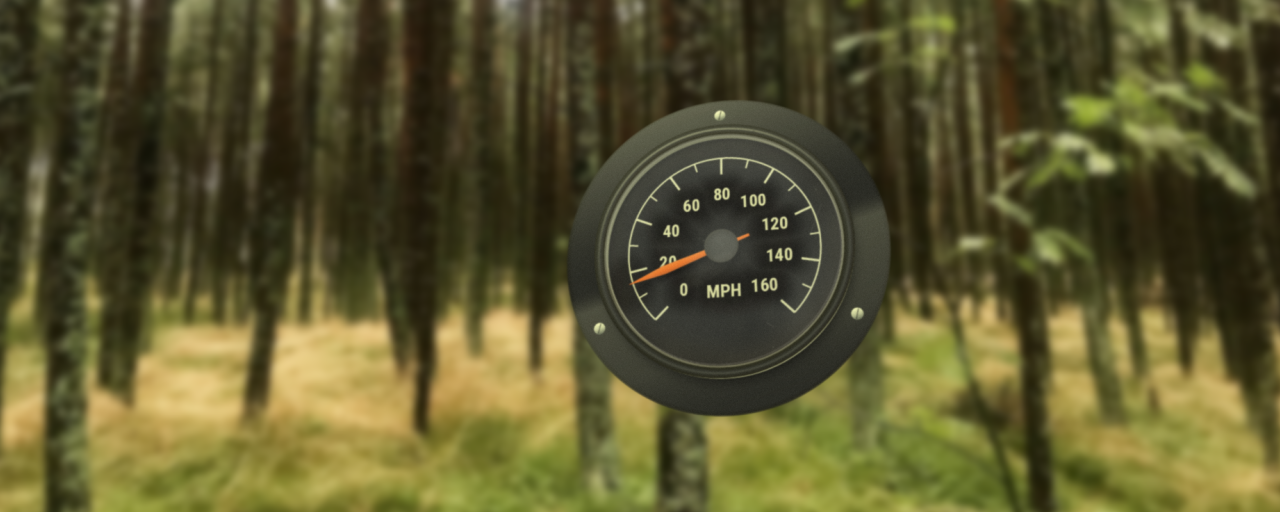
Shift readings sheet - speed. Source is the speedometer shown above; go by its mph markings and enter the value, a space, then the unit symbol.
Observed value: 15 mph
